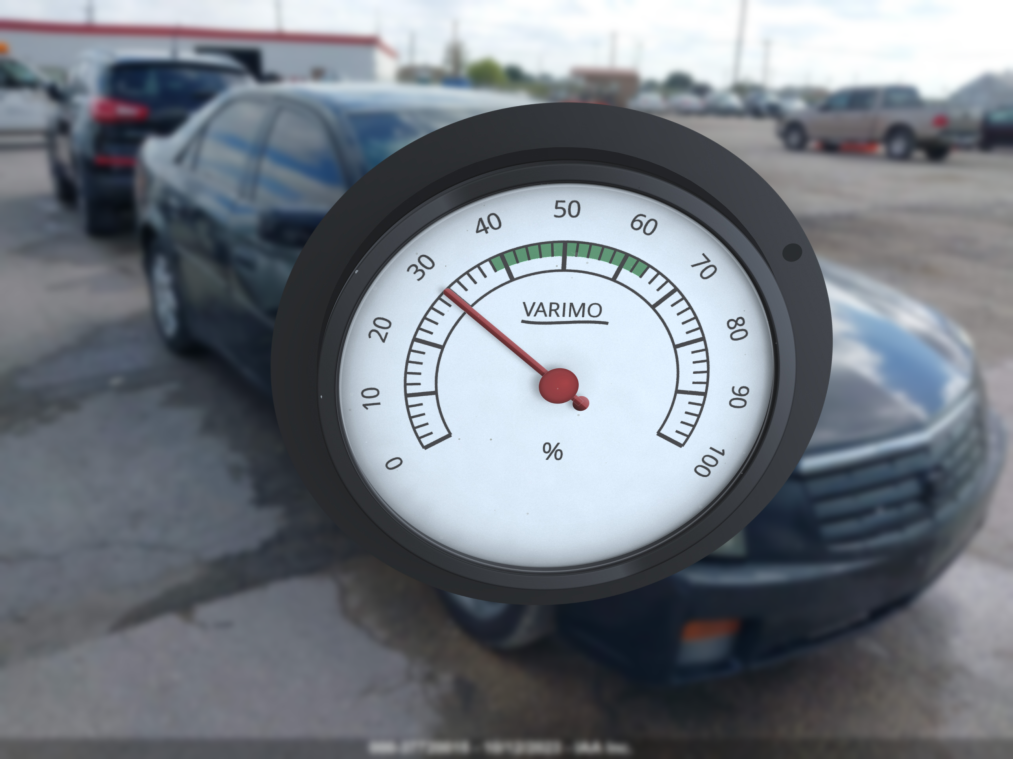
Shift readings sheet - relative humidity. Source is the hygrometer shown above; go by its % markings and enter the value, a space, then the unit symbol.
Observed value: 30 %
